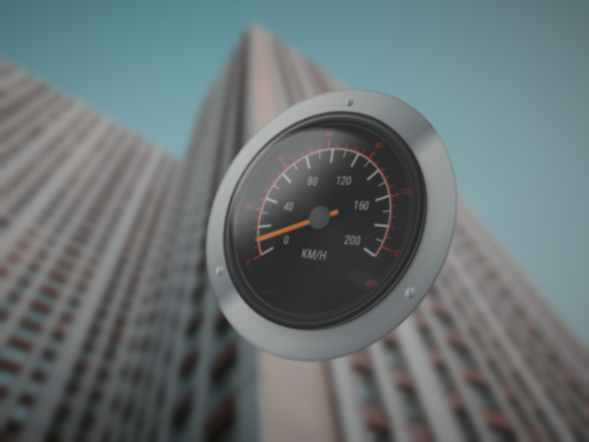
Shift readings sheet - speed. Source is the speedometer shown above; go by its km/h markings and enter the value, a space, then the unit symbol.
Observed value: 10 km/h
